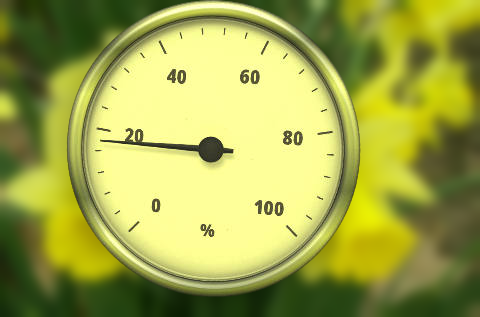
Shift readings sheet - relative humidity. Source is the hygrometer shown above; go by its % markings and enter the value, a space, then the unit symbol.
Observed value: 18 %
